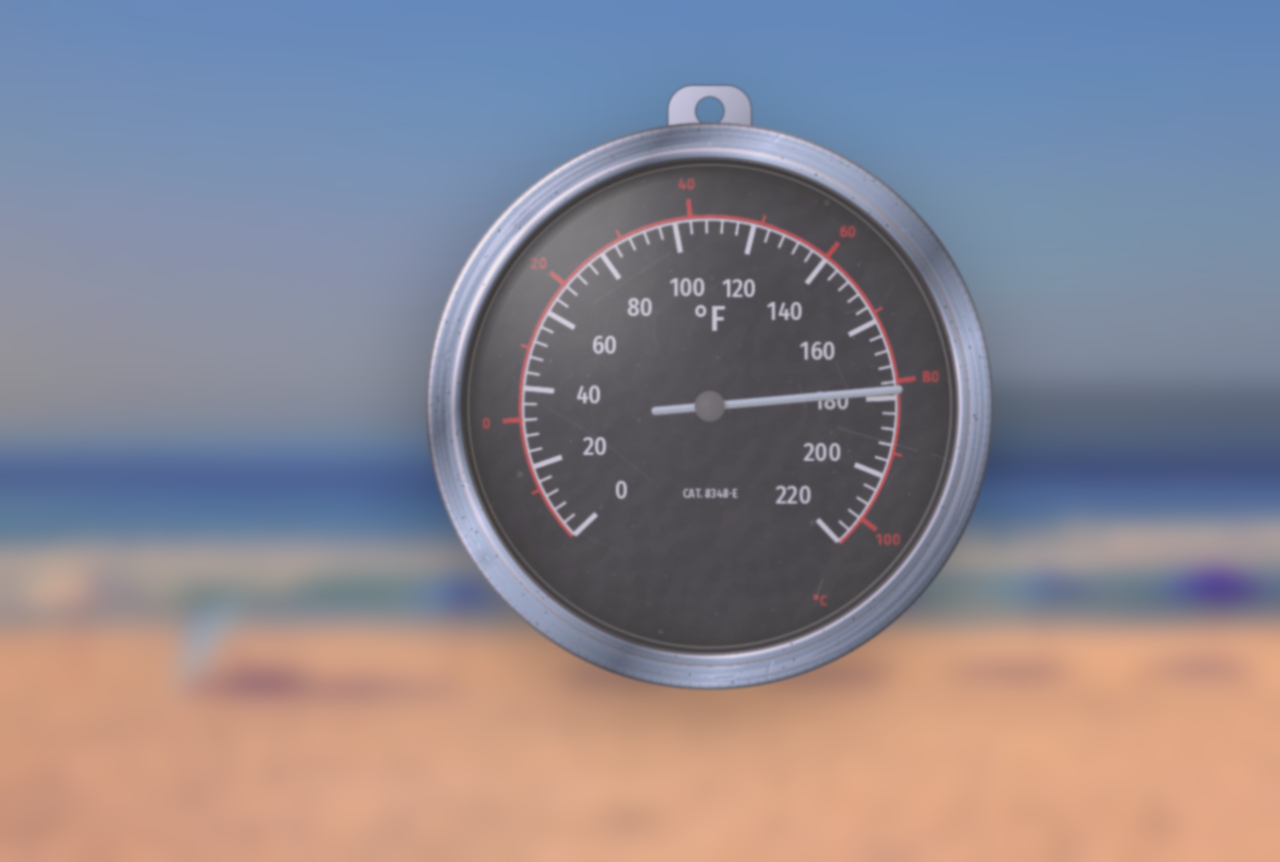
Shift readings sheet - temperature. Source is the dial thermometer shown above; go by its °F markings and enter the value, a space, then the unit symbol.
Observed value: 178 °F
